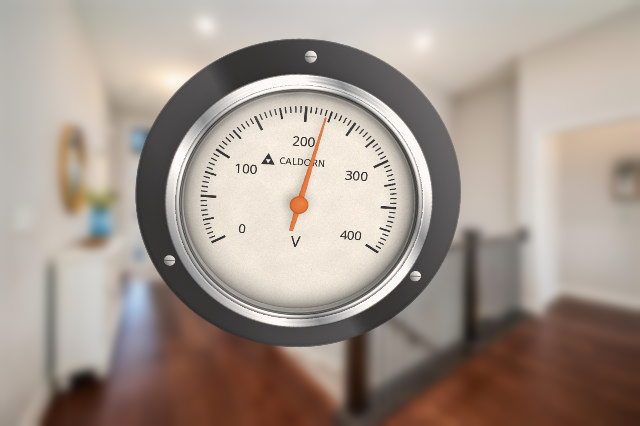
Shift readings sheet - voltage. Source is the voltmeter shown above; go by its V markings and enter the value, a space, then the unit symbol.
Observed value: 220 V
